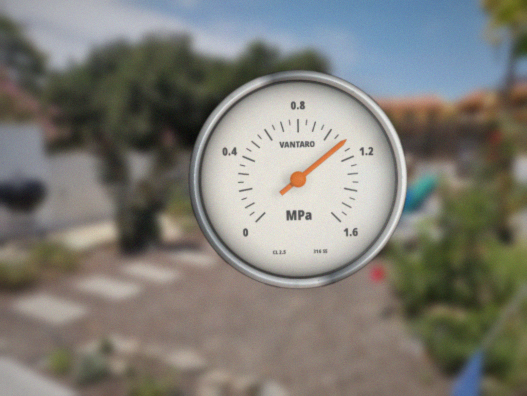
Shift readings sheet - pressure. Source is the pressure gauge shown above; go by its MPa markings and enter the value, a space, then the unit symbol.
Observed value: 1.1 MPa
